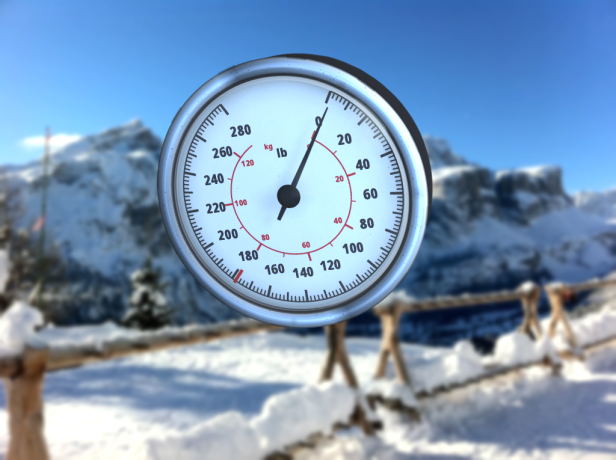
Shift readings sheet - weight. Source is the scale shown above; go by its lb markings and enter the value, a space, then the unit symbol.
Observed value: 2 lb
